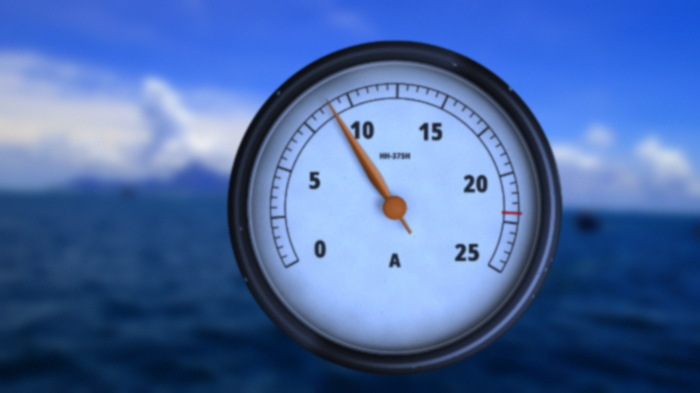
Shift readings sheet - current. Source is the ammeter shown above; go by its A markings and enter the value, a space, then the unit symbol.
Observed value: 9 A
